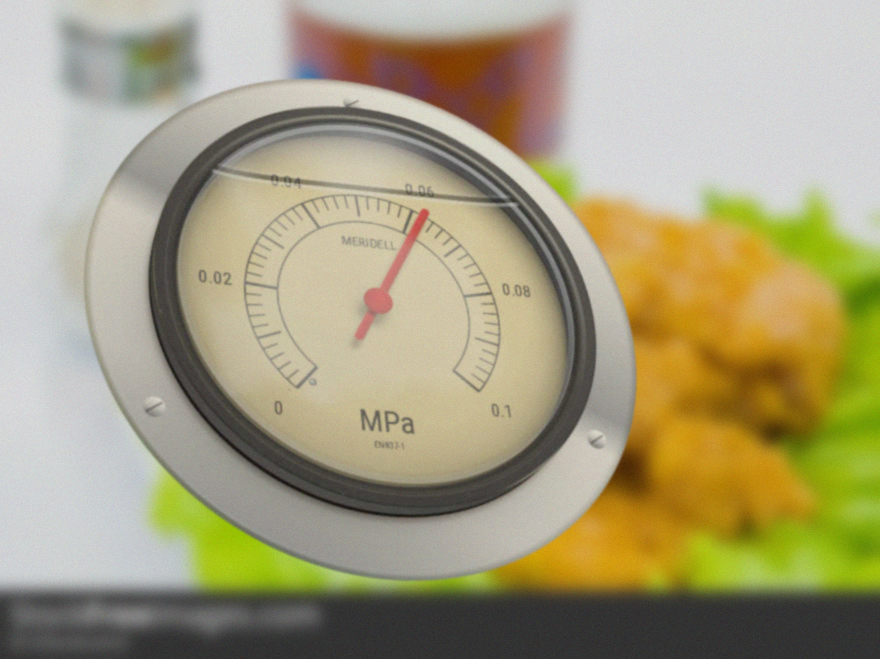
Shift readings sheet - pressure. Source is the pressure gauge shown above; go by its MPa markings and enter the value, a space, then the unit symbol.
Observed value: 0.062 MPa
